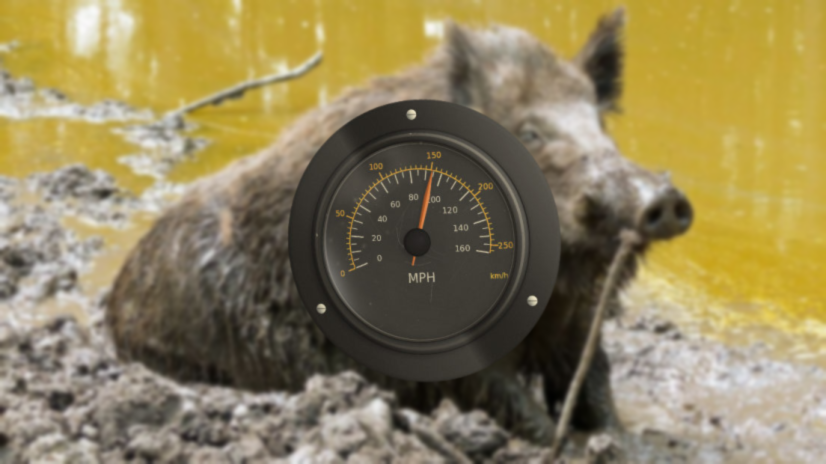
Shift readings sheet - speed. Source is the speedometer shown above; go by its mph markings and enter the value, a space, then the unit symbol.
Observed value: 95 mph
